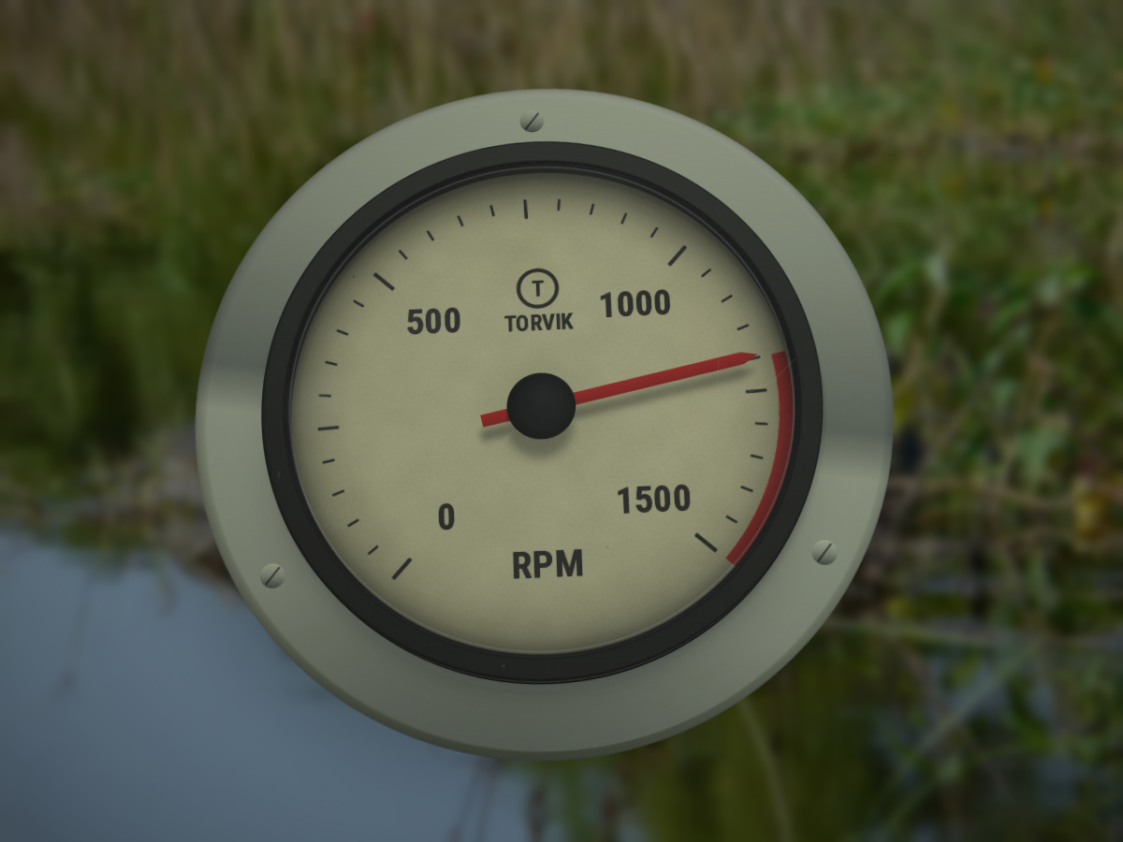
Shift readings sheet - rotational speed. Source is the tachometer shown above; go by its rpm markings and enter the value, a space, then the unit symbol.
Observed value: 1200 rpm
